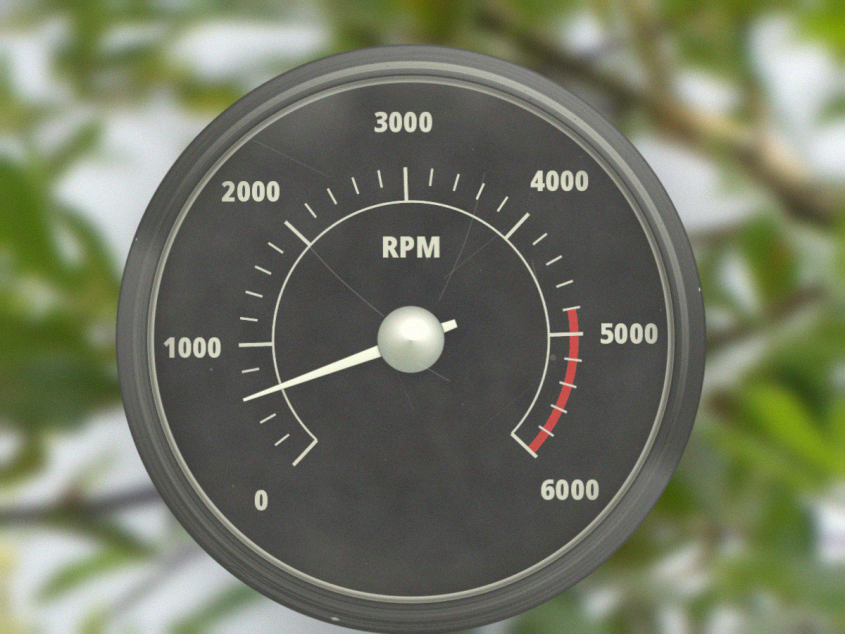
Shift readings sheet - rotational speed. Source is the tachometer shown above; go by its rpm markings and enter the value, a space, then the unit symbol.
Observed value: 600 rpm
